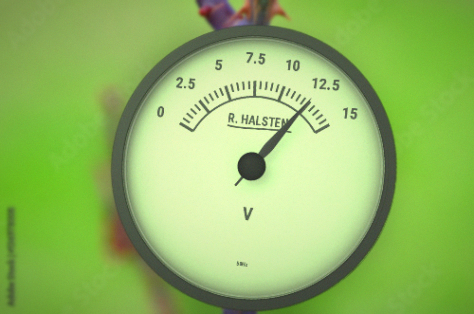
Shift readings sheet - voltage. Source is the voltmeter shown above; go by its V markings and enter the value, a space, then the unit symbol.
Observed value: 12.5 V
